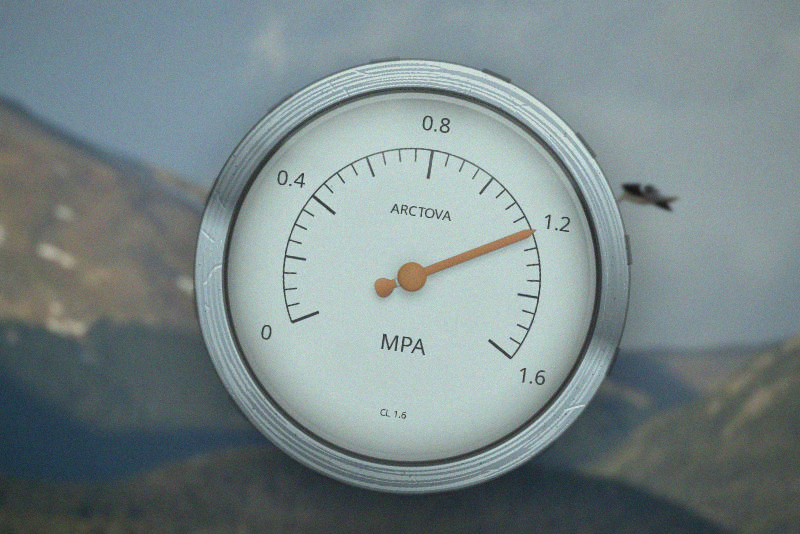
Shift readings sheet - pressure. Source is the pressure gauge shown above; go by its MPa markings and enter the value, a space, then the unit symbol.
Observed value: 1.2 MPa
